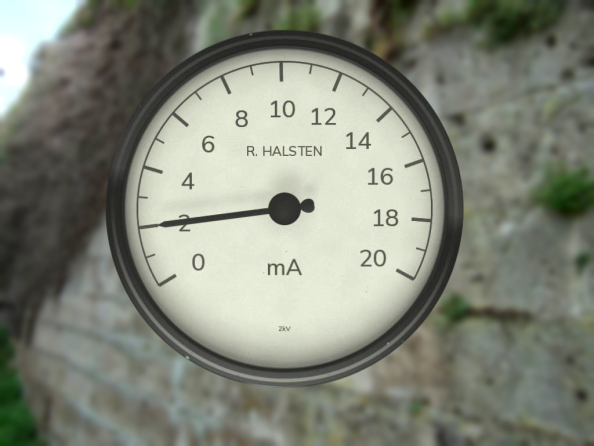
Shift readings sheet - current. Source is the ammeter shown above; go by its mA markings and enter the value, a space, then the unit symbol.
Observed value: 2 mA
